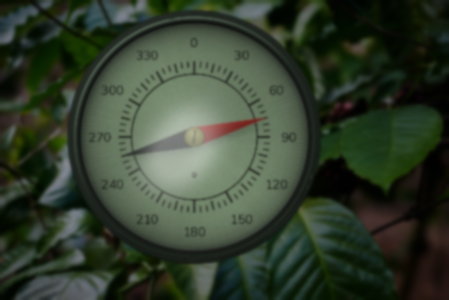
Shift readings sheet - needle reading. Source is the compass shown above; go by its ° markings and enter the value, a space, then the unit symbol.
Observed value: 75 °
